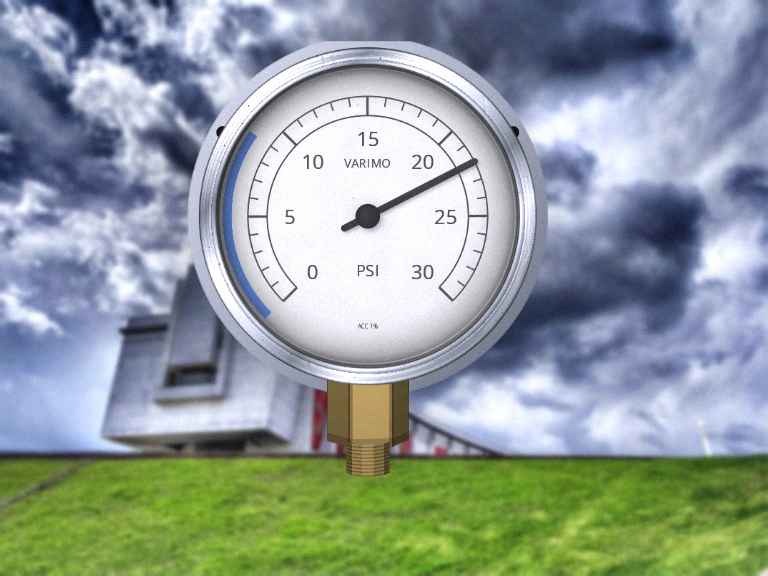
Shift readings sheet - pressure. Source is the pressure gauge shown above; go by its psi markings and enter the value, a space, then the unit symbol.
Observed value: 22 psi
